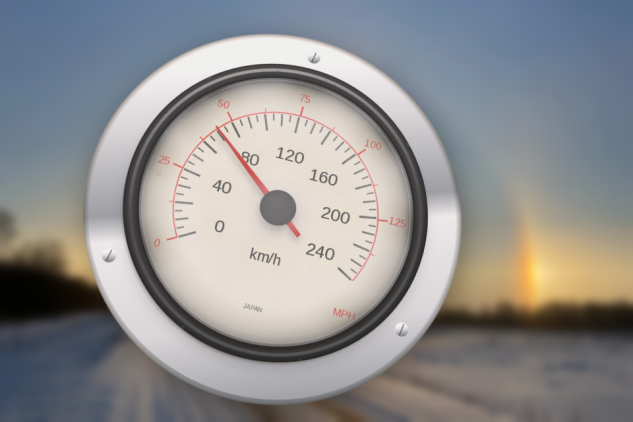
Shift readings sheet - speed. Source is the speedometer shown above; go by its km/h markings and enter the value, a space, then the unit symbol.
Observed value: 70 km/h
